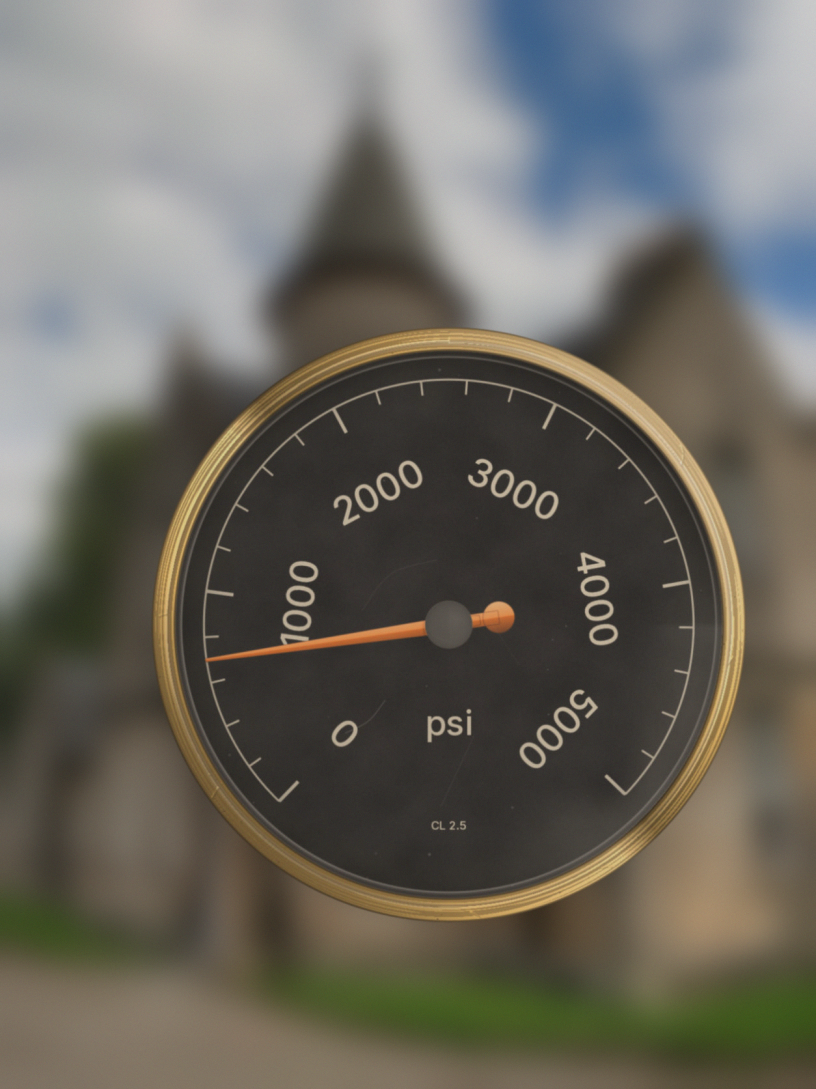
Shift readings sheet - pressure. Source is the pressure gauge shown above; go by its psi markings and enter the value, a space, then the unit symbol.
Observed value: 700 psi
